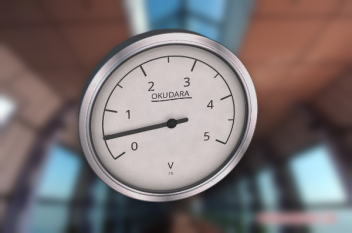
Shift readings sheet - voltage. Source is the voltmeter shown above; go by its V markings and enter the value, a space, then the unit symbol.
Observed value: 0.5 V
